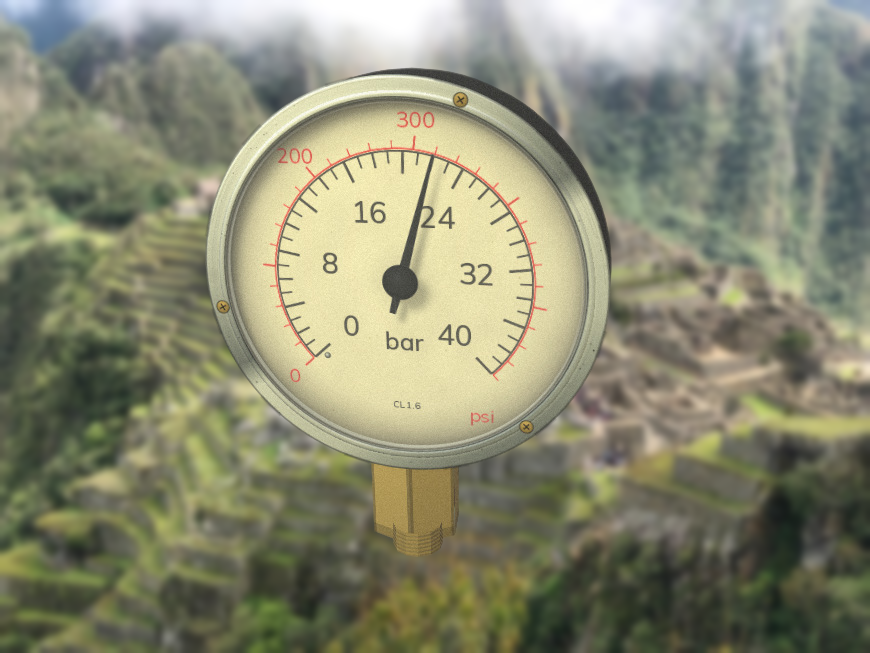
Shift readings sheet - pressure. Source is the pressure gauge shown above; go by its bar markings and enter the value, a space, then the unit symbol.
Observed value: 22 bar
